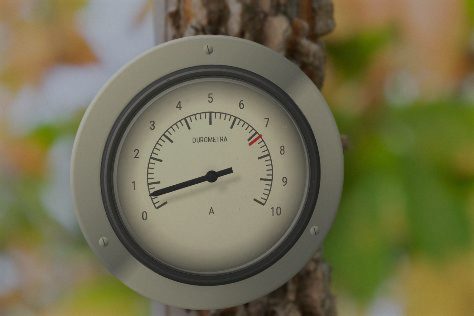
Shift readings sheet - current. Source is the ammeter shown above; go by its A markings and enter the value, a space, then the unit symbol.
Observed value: 0.6 A
